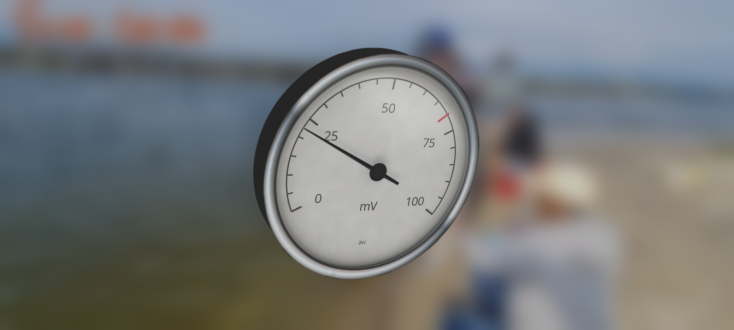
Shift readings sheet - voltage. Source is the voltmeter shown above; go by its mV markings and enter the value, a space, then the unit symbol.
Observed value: 22.5 mV
